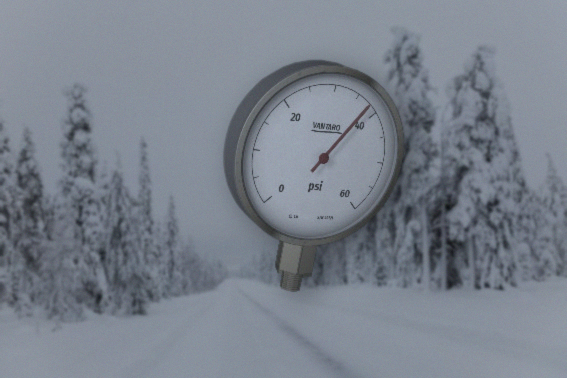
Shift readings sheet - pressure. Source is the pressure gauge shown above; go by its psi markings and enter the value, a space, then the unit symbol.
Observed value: 37.5 psi
